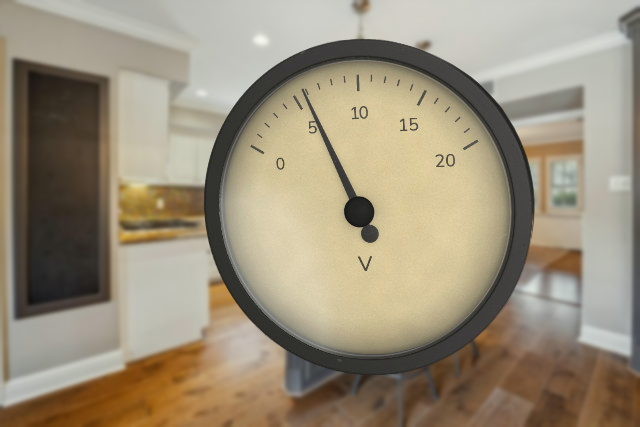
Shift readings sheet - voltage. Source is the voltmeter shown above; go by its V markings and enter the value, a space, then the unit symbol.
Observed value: 6 V
